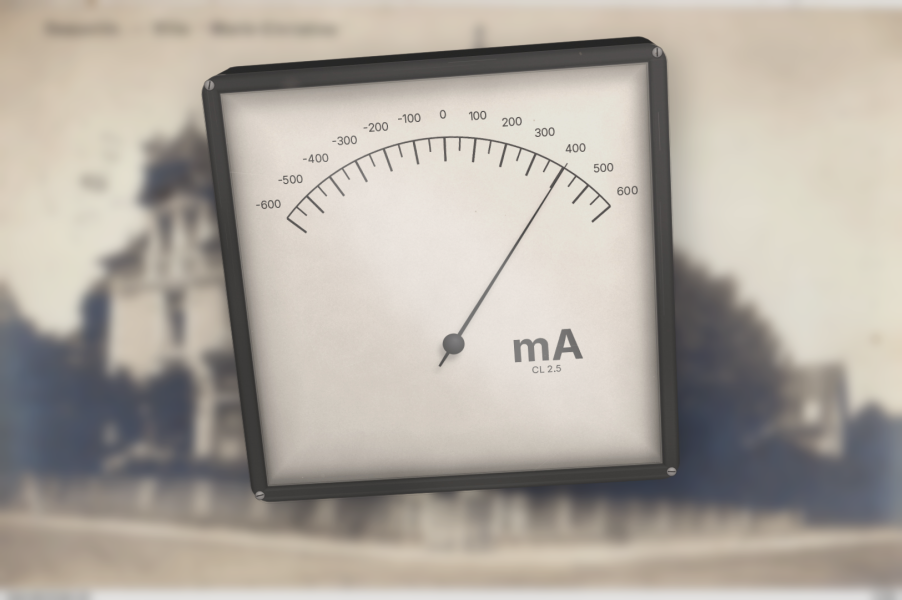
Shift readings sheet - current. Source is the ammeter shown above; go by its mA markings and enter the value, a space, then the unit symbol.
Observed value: 400 mA
